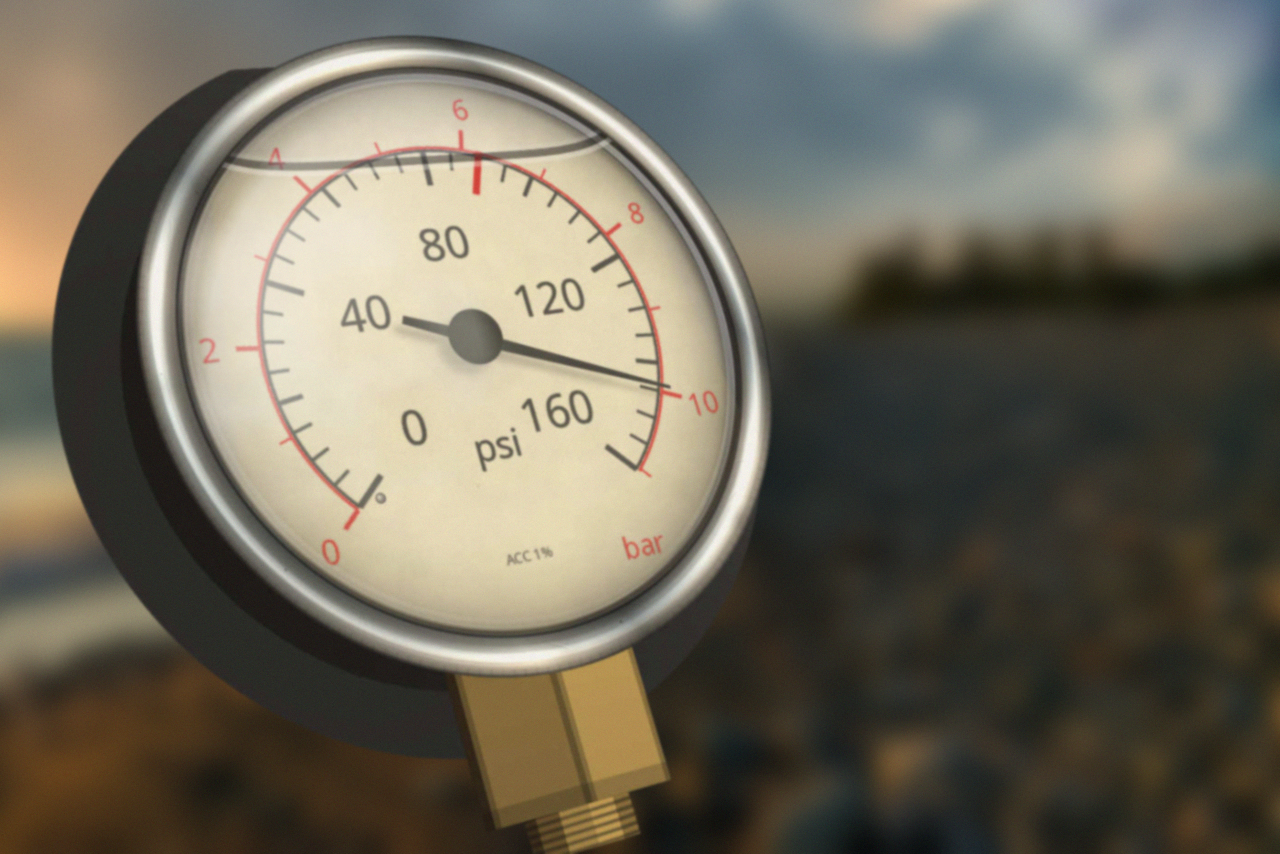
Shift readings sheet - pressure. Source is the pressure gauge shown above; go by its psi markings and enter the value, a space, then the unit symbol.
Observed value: 145 psi
